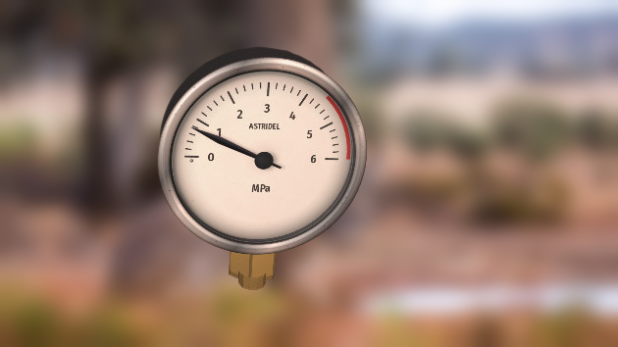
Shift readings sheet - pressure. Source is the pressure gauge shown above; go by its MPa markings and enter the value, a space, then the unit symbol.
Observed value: 0.8 MPa
